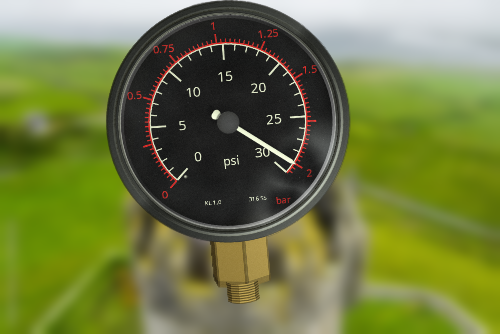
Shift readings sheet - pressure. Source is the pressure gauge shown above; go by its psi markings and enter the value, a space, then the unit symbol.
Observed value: 29 psi
